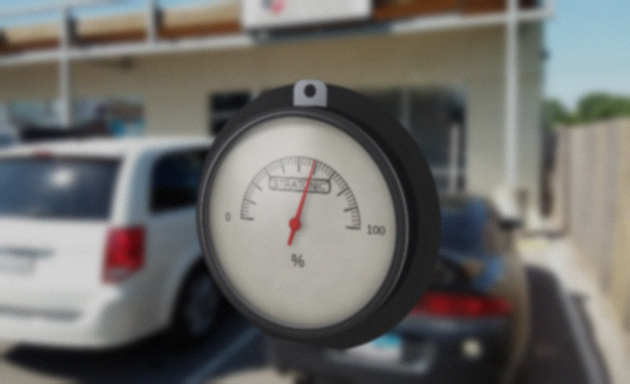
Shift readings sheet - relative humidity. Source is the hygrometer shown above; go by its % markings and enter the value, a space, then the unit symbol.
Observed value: 60 %
